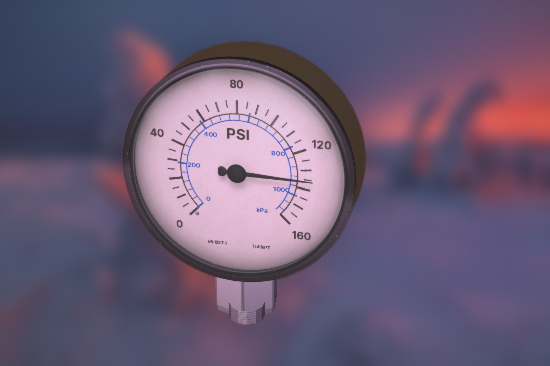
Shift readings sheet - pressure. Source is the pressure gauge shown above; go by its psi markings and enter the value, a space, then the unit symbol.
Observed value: 135 psi
